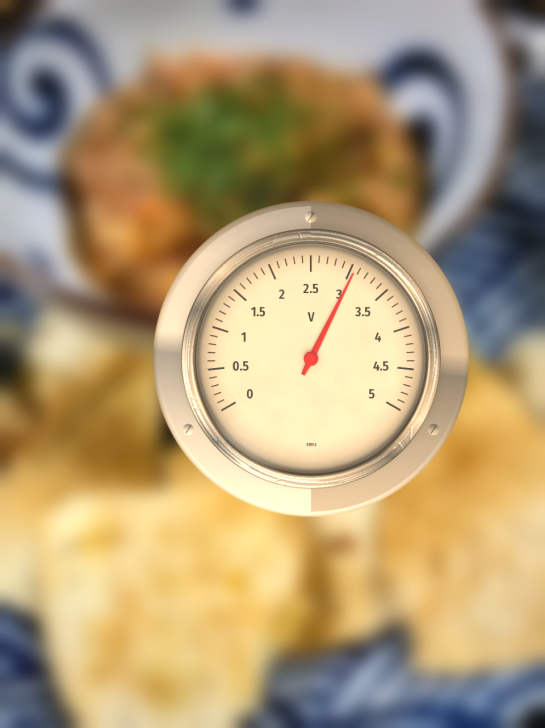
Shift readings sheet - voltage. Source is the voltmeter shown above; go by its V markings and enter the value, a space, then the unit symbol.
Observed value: 3.05 V
